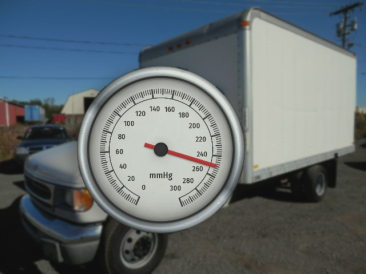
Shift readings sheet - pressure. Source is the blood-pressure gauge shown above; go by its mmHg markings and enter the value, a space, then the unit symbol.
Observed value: 250 mmHg
